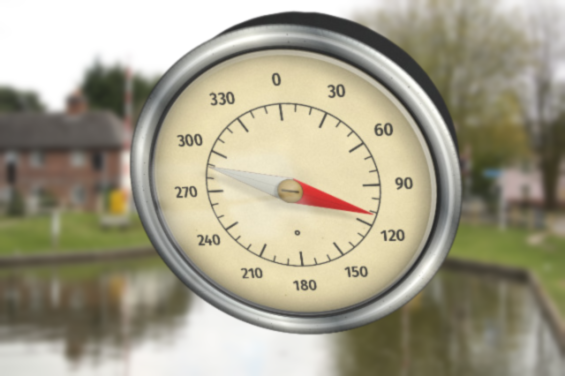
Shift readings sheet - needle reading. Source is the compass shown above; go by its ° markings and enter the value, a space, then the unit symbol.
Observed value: 110 °
